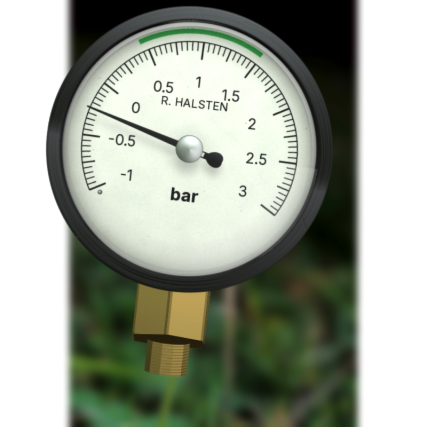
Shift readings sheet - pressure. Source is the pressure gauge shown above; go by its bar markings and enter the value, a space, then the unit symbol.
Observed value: -0.25 bar
